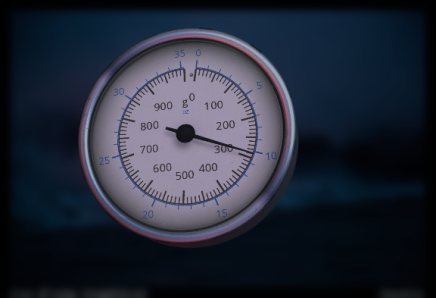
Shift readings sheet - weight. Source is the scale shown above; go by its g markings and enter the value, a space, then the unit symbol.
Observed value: 290 g
